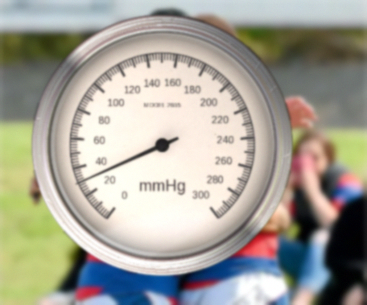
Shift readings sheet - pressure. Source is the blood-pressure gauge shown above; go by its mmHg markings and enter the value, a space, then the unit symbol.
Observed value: 30 mmHg
